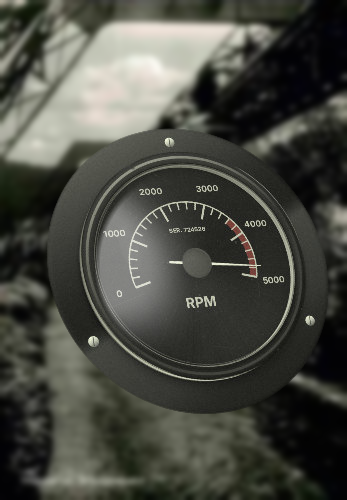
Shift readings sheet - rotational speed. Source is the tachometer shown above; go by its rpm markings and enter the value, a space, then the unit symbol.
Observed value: 4800 rpm
